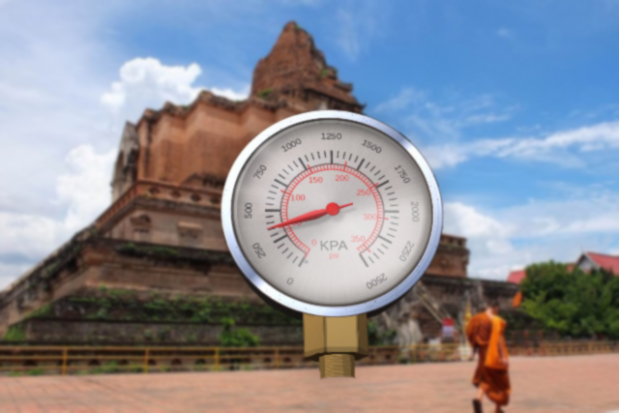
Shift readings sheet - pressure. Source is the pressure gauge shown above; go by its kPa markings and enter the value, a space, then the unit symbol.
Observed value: 350 kPa
